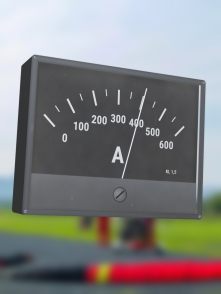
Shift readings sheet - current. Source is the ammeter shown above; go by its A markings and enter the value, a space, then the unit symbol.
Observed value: 400 A
